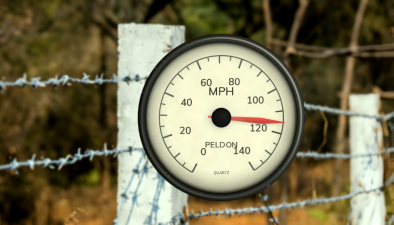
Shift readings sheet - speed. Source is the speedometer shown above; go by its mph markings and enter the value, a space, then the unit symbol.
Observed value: 115 mph
